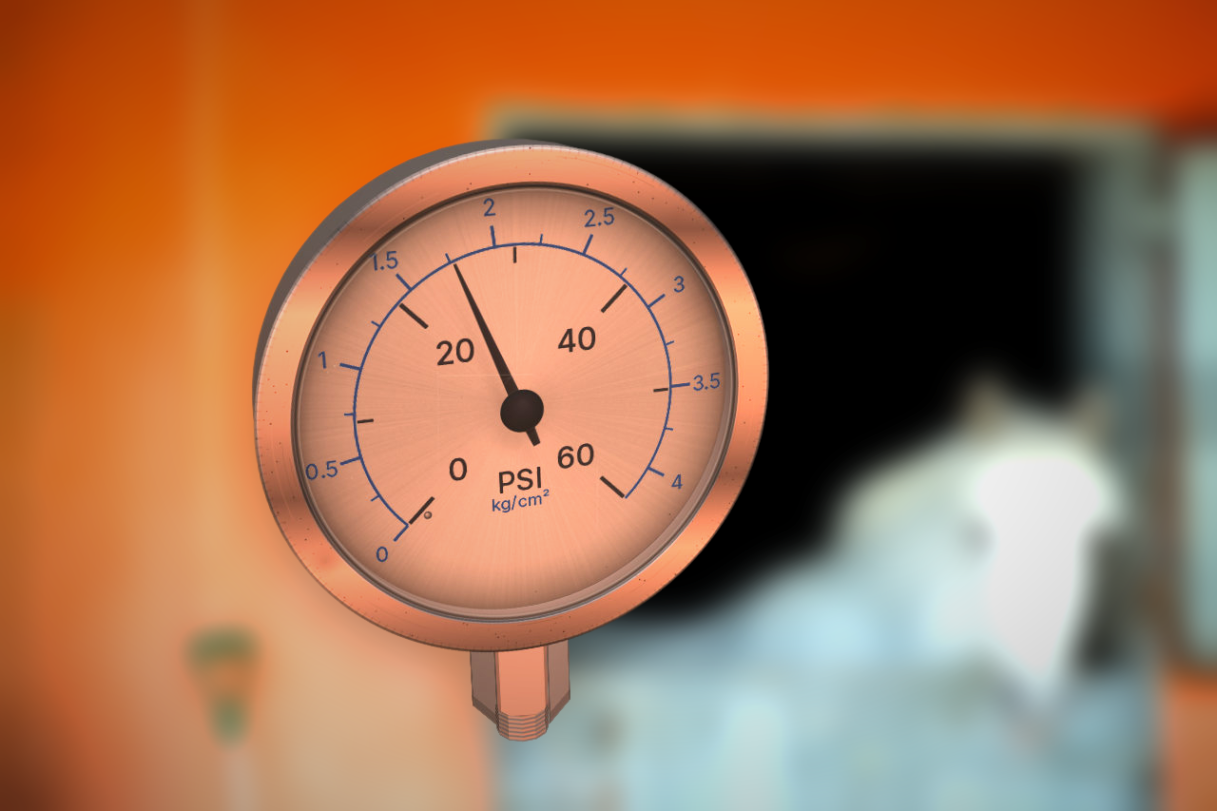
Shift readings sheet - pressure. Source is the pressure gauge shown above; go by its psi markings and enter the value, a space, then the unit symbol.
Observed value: 25 psi
